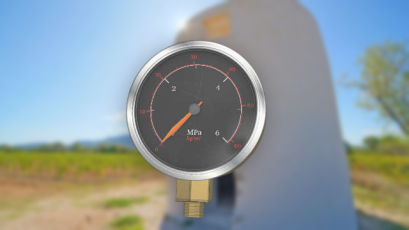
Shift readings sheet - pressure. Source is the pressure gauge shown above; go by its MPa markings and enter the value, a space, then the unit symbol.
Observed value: 0 MPa
